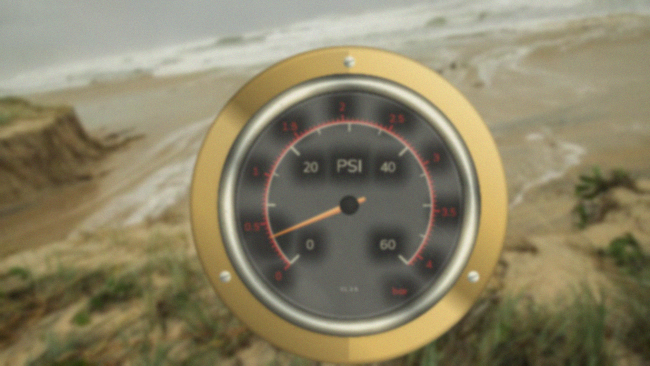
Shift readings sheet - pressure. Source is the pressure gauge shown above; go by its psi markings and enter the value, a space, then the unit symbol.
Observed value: 5 psi
